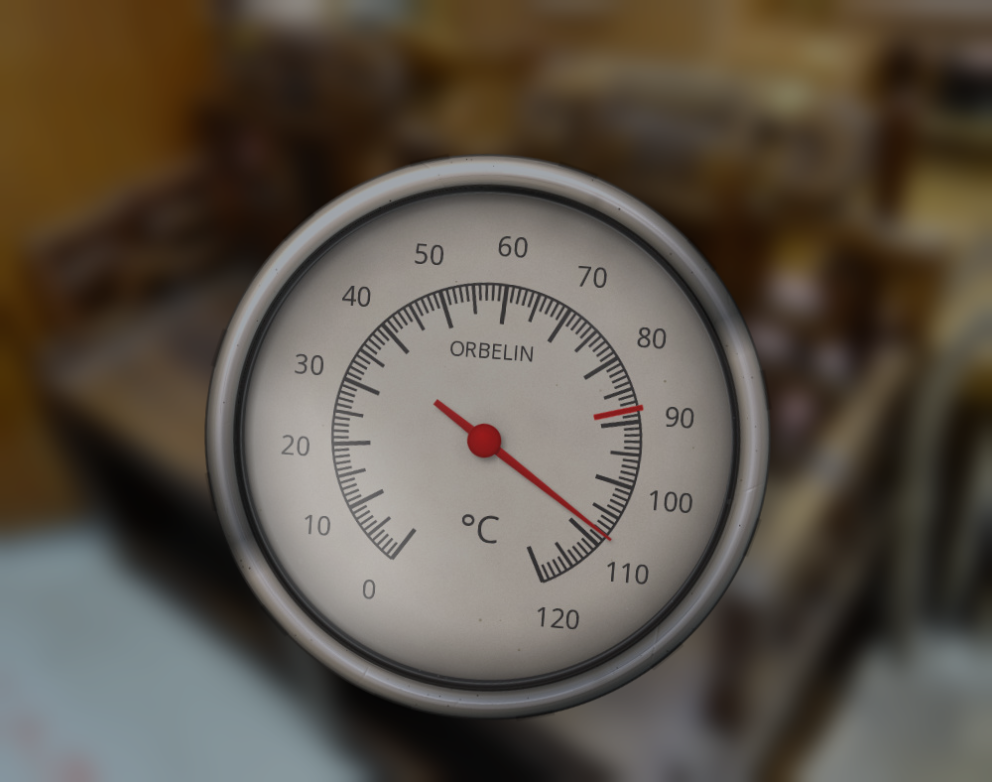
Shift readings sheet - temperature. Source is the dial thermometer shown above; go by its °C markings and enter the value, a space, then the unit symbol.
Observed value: 108 °C
